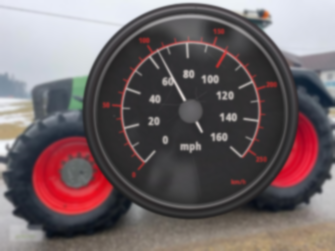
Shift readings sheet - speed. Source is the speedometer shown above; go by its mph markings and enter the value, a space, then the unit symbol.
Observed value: 65 mph
